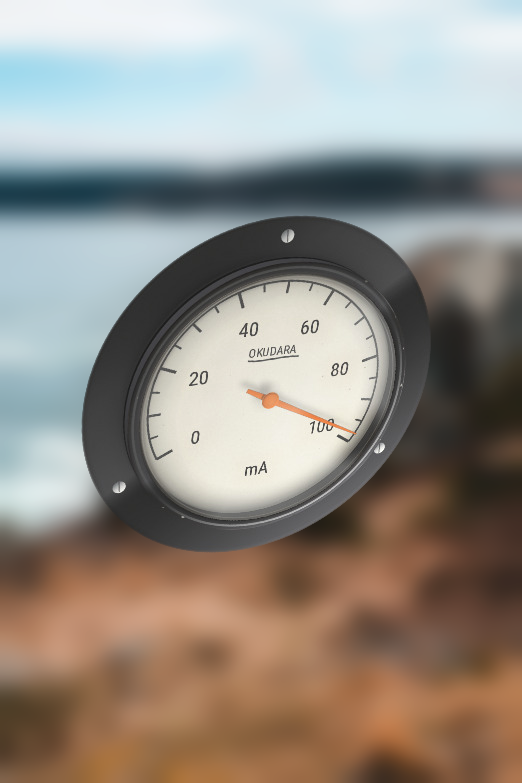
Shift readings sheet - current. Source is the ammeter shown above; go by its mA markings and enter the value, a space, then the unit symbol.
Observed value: 97.5 mA
